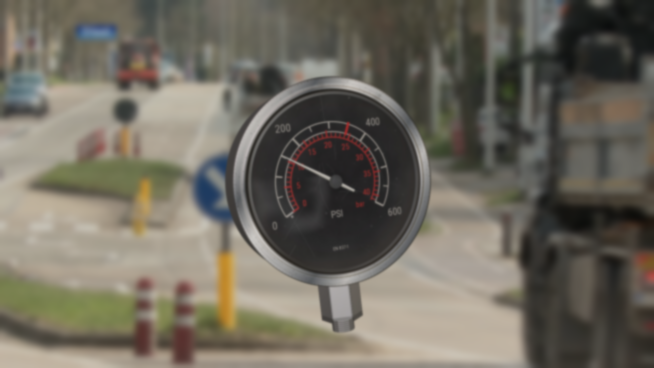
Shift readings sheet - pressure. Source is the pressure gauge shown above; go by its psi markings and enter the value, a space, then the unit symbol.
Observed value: 150 psi
